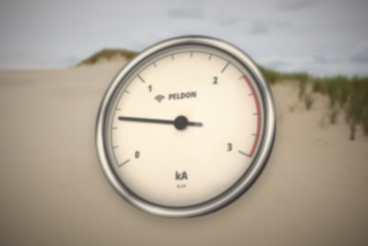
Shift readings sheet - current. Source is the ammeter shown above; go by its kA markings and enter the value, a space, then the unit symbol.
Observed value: 0.5 kA
